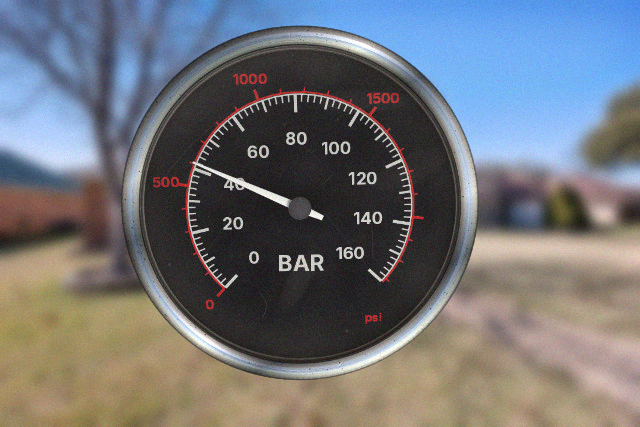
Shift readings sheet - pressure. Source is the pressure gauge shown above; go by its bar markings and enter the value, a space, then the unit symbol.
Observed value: 42 bar
